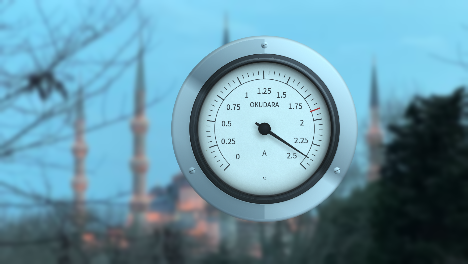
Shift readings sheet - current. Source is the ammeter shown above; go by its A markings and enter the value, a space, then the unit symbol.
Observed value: 2.4 A
